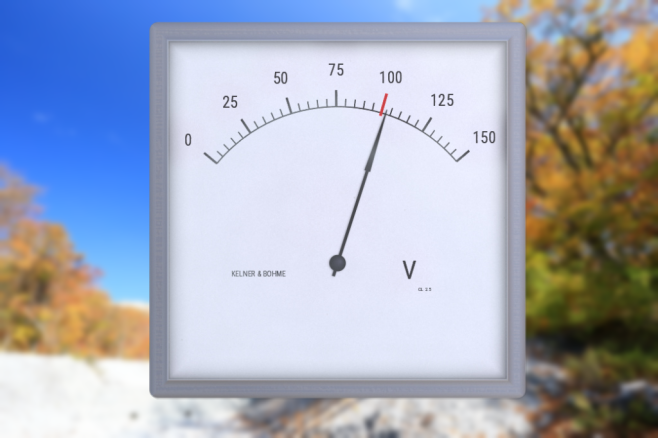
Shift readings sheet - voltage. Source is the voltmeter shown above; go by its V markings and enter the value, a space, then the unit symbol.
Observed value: 102.5 V
